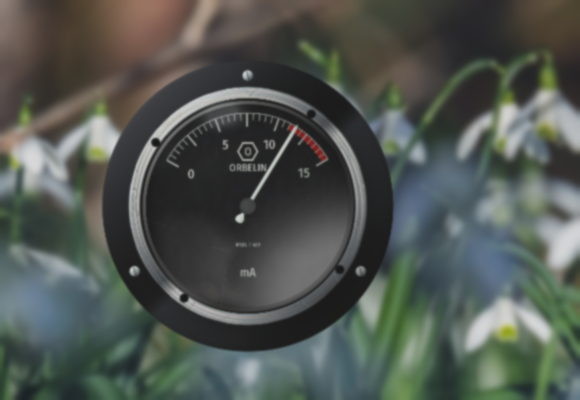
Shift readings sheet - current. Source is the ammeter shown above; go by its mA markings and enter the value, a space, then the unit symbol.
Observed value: 11.5 mA
